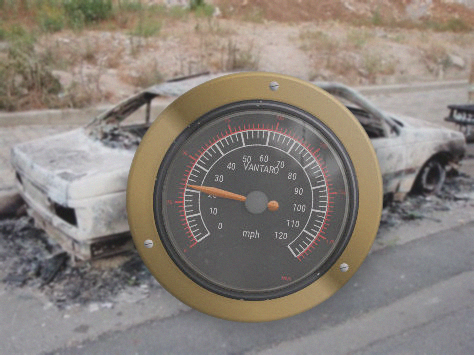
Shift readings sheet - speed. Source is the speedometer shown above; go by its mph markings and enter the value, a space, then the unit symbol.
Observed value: 22 mph
